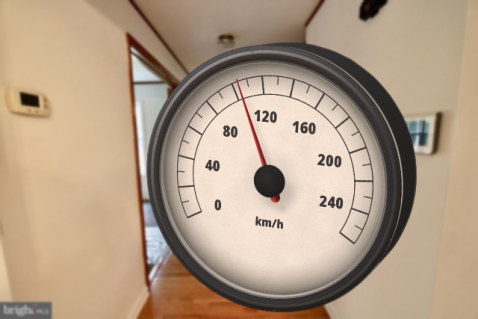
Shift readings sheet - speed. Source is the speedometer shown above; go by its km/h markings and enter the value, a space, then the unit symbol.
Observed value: 105 km/h
